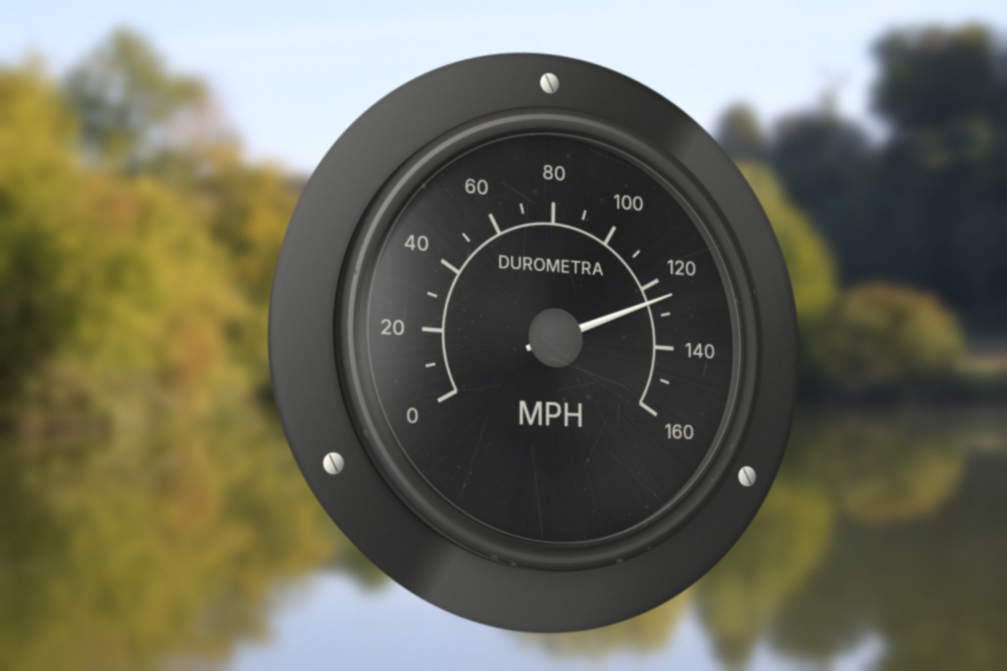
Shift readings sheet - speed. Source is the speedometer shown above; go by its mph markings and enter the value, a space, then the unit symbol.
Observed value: 125 mph
